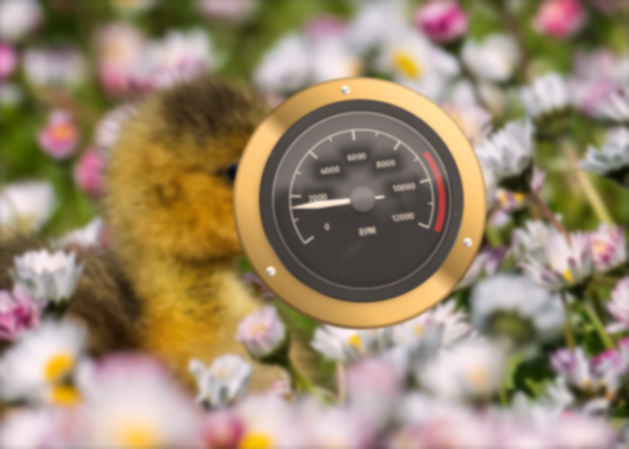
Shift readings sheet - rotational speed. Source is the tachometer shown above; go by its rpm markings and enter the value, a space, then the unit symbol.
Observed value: 1500 rpm
